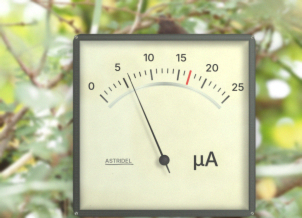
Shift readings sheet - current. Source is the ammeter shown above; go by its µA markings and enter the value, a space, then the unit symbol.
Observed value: 6 µA
